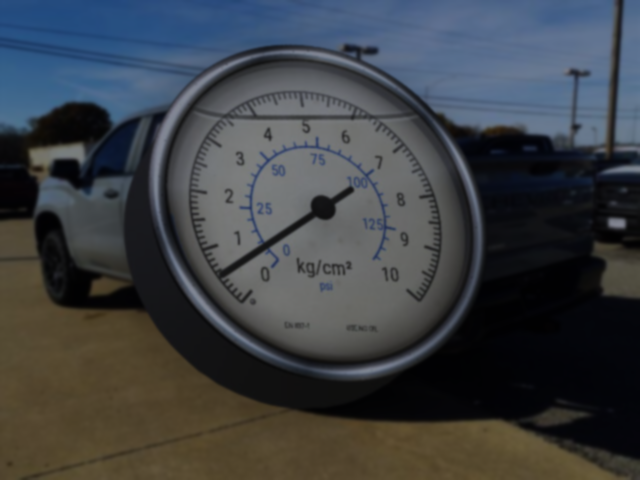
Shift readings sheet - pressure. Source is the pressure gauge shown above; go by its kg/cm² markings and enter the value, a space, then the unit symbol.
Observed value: 0.5 kg/cm²
